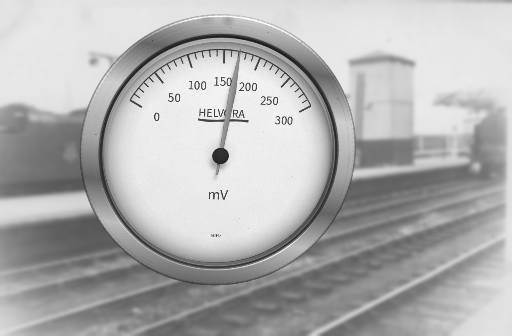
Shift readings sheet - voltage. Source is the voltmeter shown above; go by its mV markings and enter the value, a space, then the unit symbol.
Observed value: 170 mV
